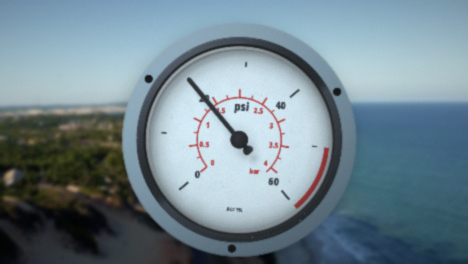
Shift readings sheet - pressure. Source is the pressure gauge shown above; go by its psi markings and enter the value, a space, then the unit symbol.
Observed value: 20 psi
